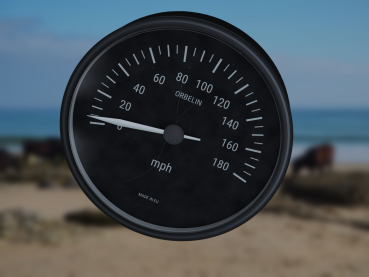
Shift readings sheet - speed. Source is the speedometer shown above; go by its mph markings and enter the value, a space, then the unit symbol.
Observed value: 5 mph
